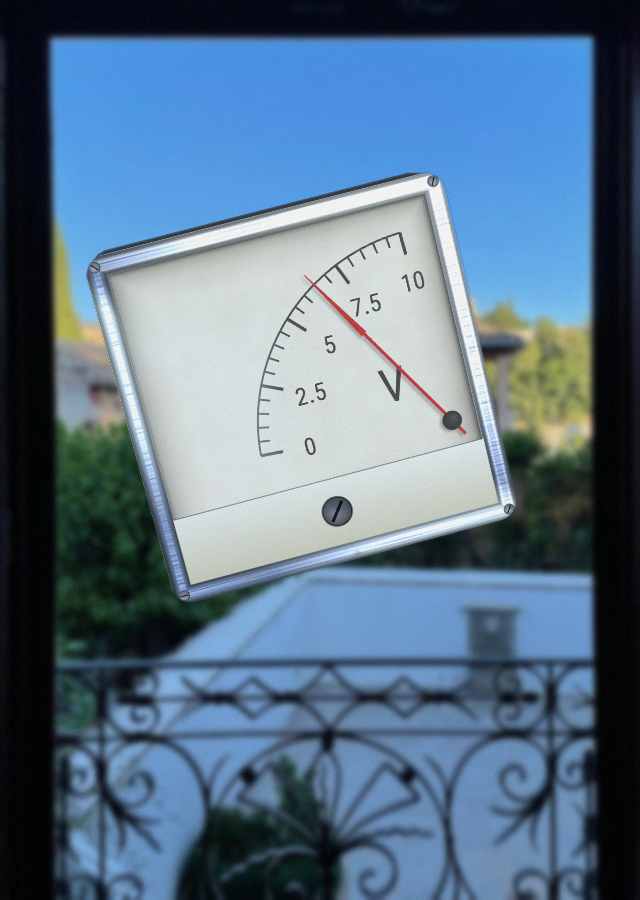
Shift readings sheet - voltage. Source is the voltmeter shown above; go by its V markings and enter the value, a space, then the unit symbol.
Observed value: 6.5 V
